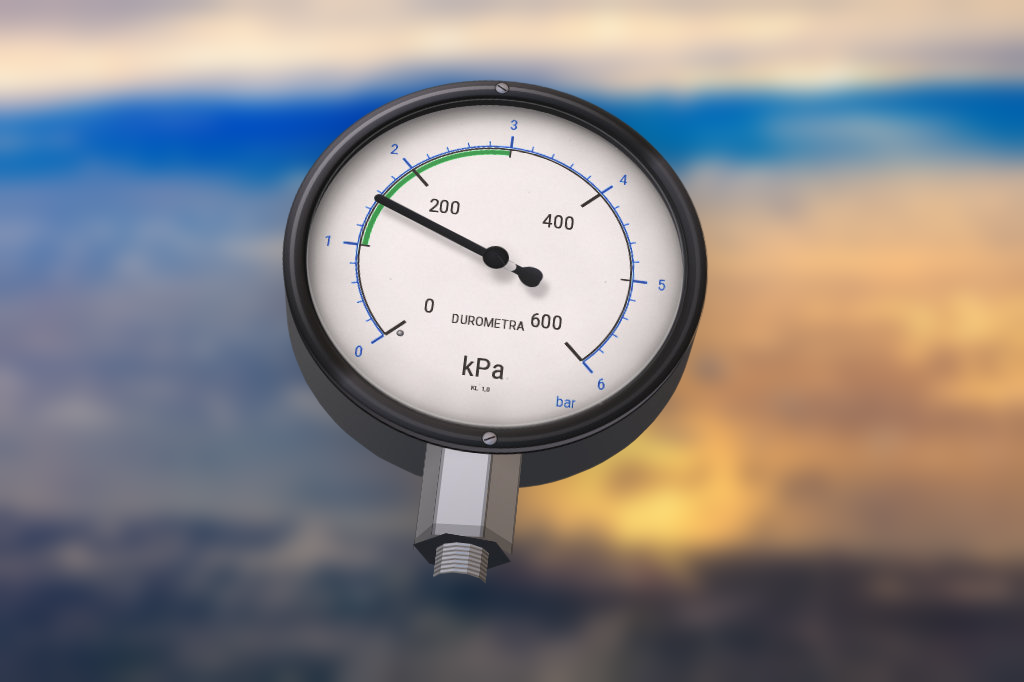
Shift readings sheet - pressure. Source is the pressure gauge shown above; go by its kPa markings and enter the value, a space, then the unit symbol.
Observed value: 150 kPa
